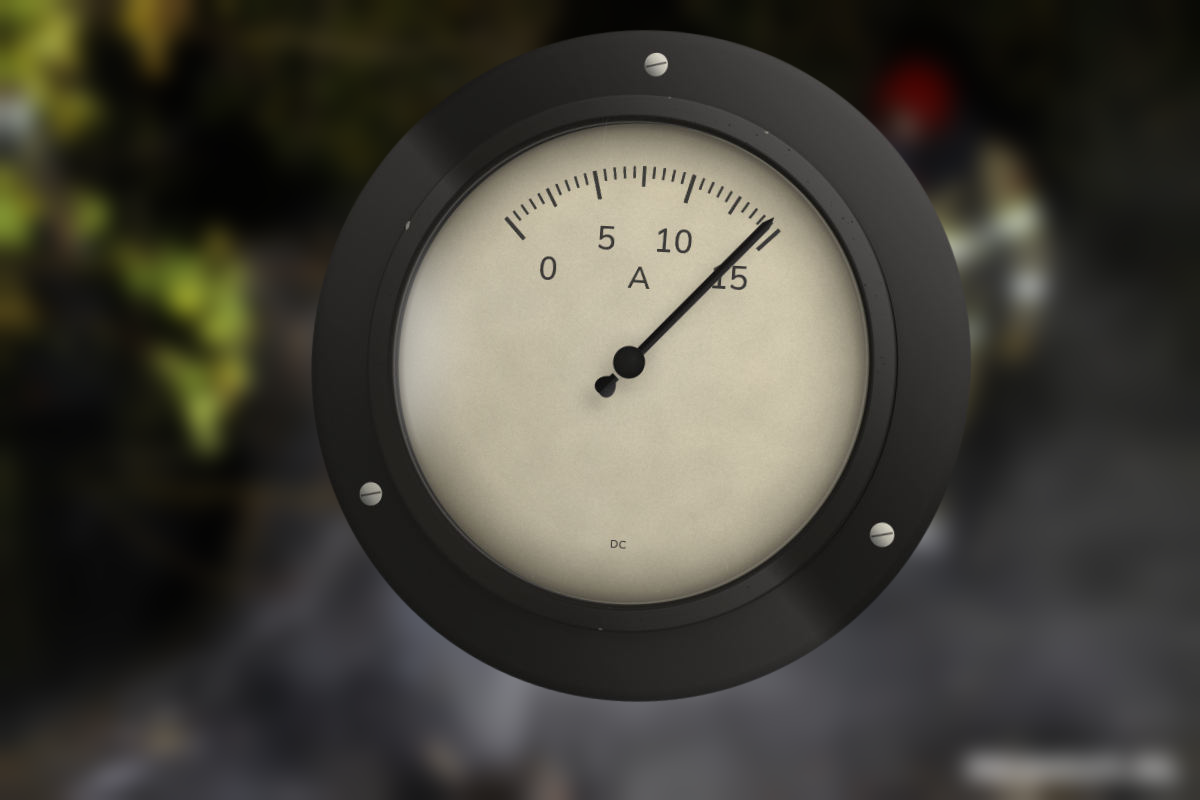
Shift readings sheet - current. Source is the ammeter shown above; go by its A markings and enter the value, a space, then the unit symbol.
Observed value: 14.5 A
